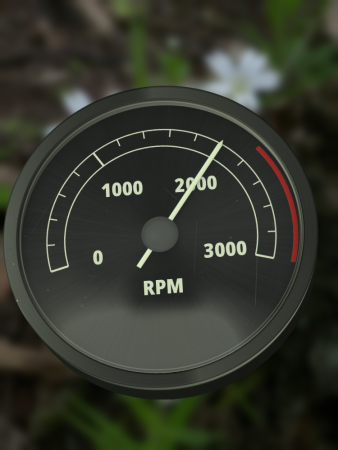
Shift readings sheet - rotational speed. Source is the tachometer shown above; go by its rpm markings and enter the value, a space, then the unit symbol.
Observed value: 2000 rpm
